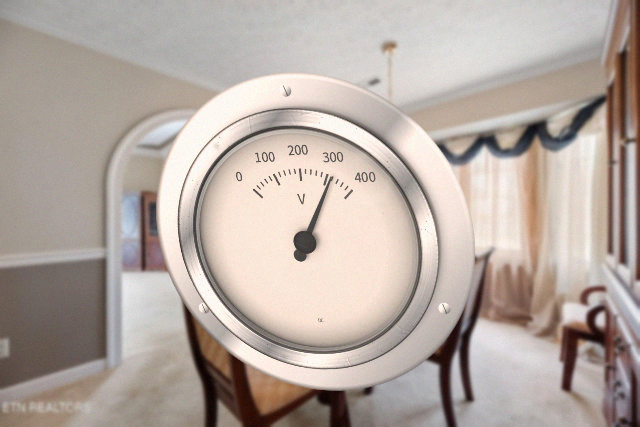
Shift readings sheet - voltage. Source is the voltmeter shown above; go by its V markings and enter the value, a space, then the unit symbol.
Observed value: 320 V
